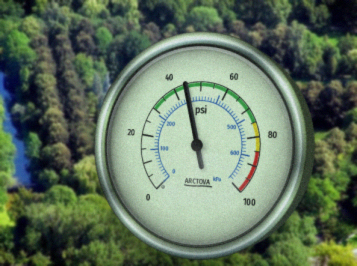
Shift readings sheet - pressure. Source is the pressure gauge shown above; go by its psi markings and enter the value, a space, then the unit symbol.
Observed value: 45 psi
